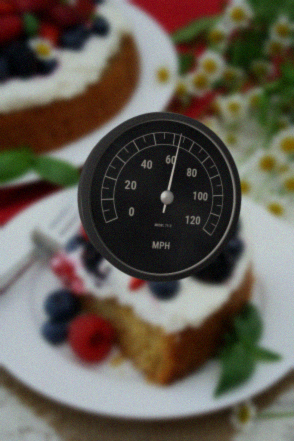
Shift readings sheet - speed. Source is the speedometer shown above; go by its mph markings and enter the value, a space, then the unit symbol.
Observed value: 62.5 mph
